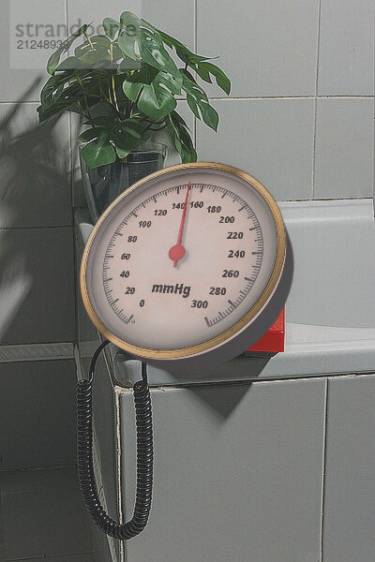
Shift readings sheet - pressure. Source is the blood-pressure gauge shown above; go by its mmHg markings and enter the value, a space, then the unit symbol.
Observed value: 150 mmHg
